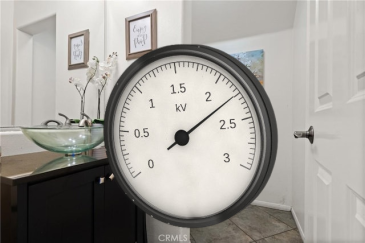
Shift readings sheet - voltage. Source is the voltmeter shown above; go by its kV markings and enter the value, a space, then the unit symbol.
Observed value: 2.25 kV
